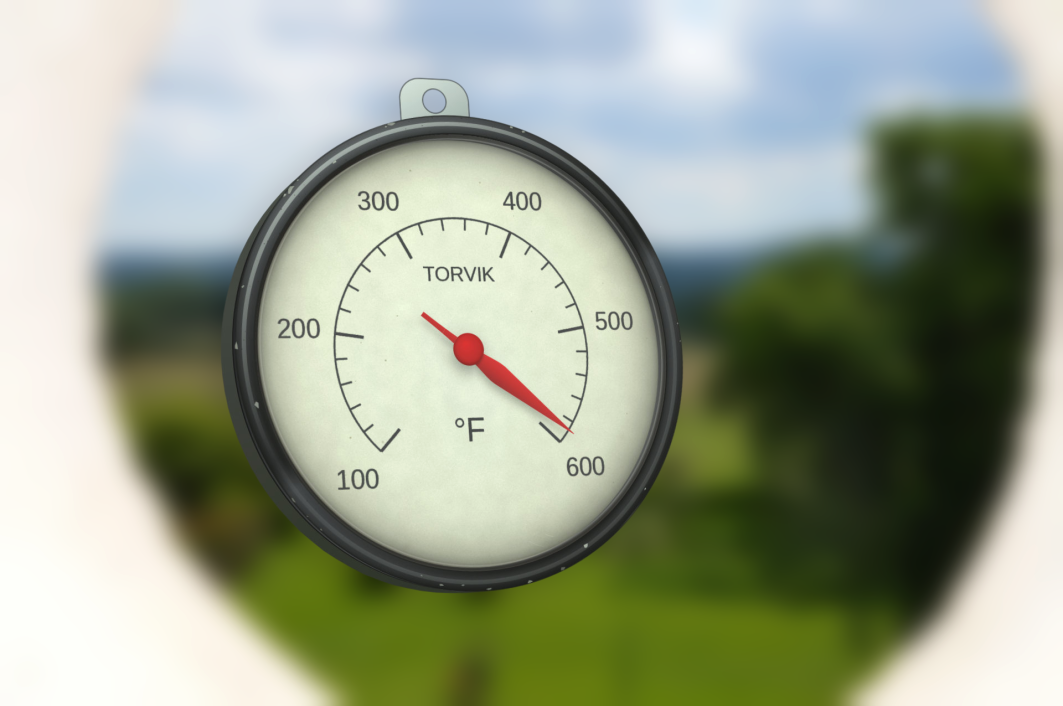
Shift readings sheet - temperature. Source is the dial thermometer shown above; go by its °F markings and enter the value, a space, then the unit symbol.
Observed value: 590 °F
